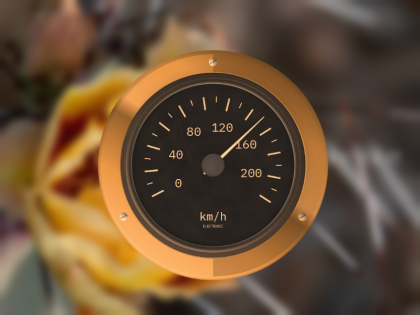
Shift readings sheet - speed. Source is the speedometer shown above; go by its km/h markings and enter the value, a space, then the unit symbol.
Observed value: 150 km/h
